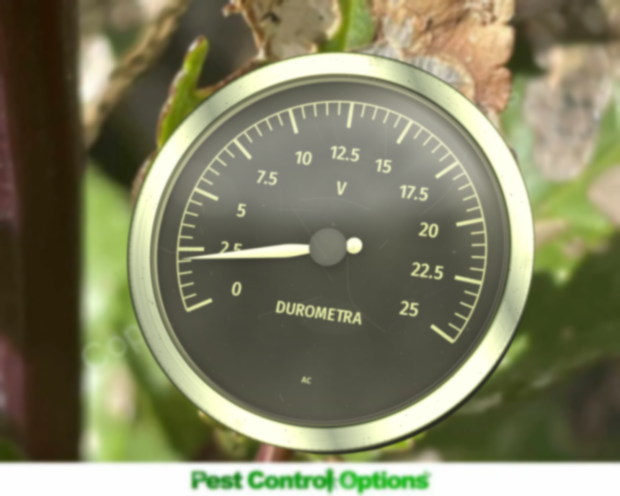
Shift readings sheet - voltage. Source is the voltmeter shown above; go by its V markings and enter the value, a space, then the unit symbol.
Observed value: 2 V
